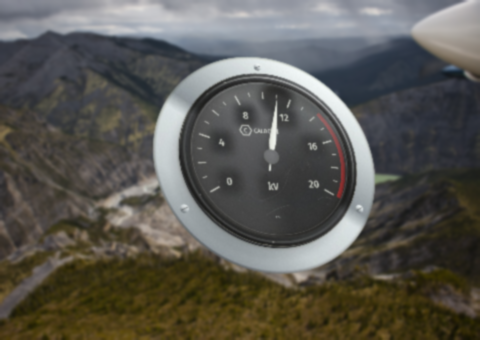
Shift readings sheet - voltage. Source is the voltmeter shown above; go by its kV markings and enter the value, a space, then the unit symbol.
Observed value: 11 kV
